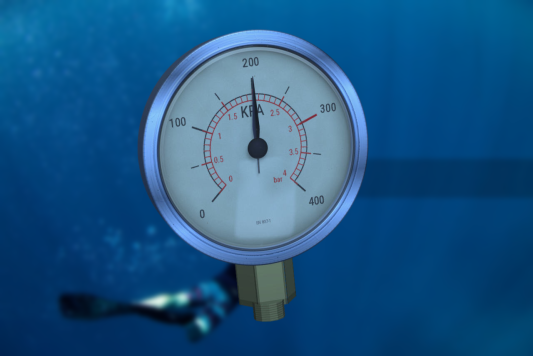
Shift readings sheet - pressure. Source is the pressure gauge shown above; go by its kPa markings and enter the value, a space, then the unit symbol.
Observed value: 200 kPa
